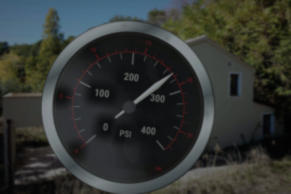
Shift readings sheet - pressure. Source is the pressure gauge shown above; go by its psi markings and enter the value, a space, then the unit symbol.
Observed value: 270 psi
